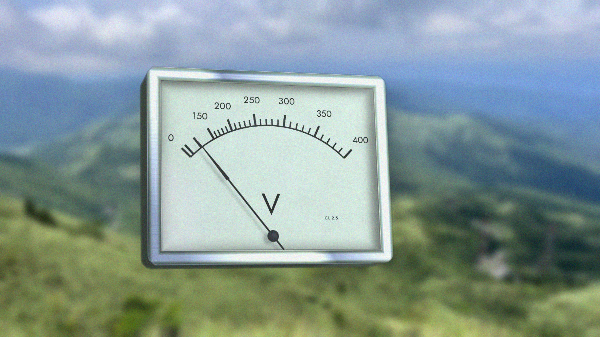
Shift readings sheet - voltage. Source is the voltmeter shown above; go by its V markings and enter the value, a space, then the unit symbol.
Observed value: 100 V
